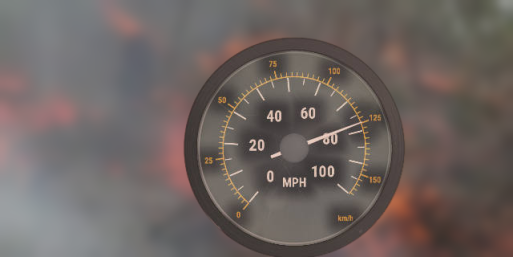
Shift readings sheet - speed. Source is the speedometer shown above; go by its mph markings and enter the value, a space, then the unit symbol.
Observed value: 77.5 mph
